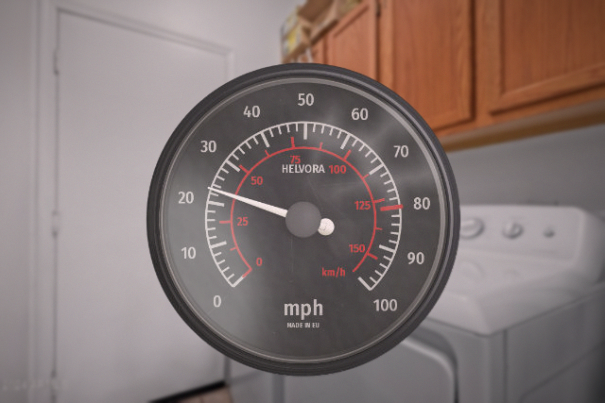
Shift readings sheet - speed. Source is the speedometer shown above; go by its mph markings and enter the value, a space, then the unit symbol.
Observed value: 23 mph
